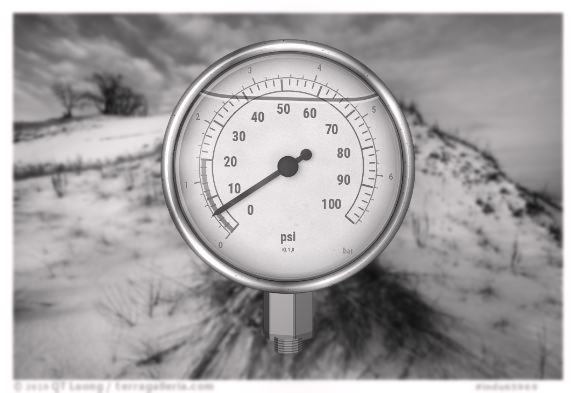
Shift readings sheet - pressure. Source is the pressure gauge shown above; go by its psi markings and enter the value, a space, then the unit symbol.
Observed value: 6 psi
